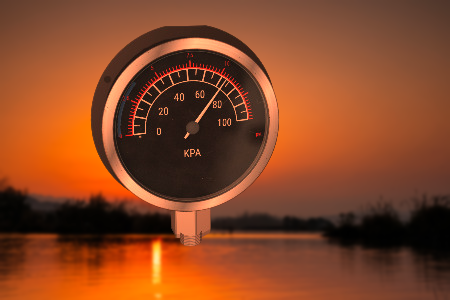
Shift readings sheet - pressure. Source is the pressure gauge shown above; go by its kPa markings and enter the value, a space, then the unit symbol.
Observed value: 72.5 kPa
